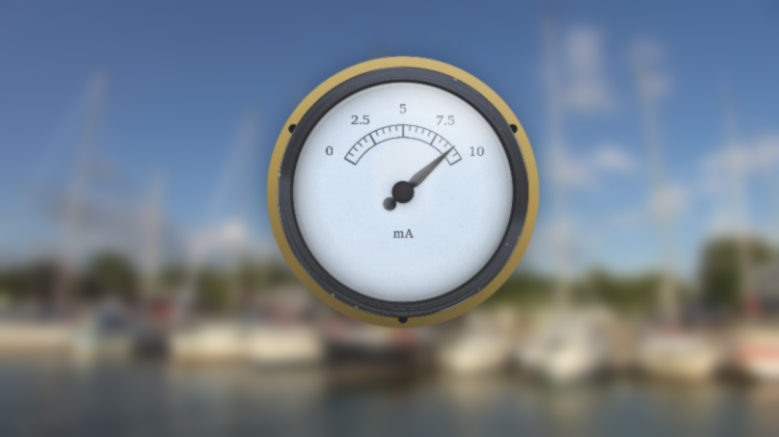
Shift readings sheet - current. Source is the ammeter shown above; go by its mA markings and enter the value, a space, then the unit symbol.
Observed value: 9 mA
